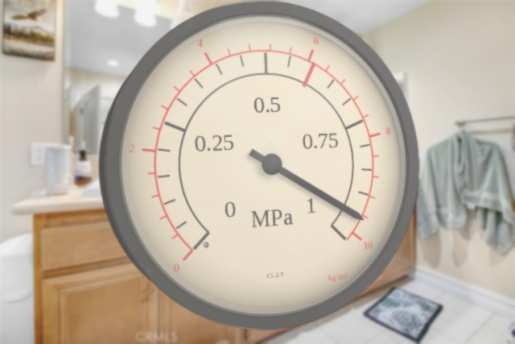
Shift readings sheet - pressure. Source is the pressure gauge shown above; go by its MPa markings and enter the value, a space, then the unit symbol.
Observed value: 0.95 MPa
